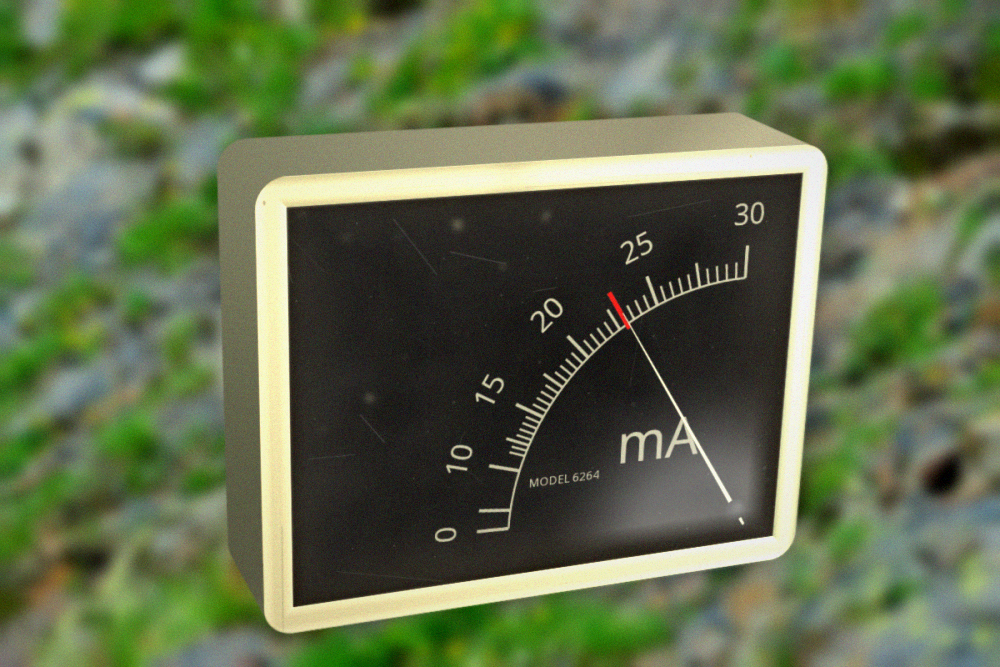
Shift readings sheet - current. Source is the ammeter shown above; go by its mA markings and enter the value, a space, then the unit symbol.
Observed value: 23 mA
